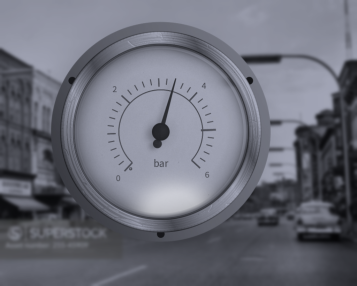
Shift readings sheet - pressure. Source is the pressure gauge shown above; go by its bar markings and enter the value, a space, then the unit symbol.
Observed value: 3.4 bar
